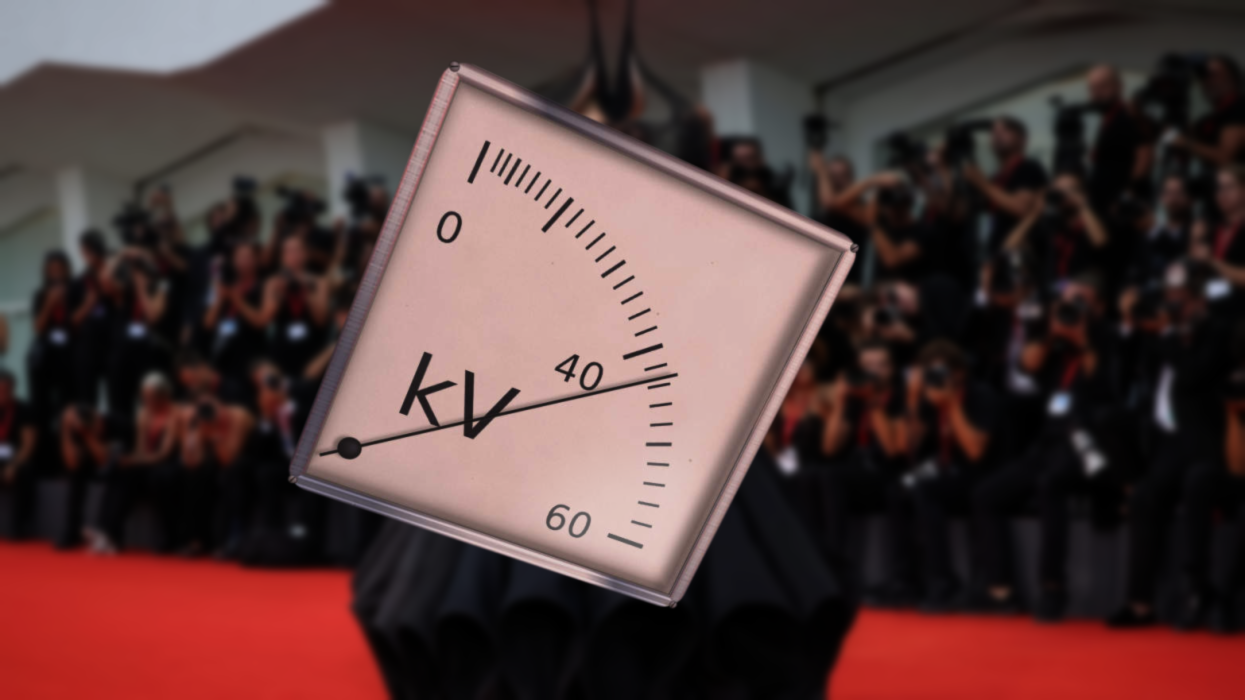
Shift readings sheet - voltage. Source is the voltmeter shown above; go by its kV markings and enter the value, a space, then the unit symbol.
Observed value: 43 kV
